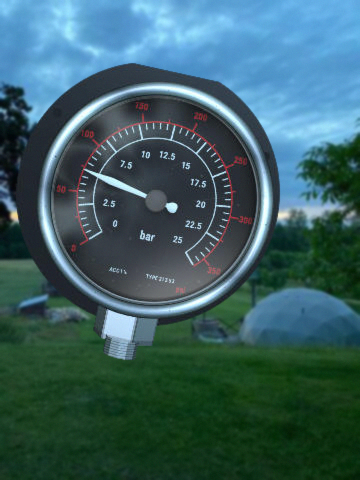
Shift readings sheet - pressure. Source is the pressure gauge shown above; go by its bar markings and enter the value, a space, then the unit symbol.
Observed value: 5 bar
